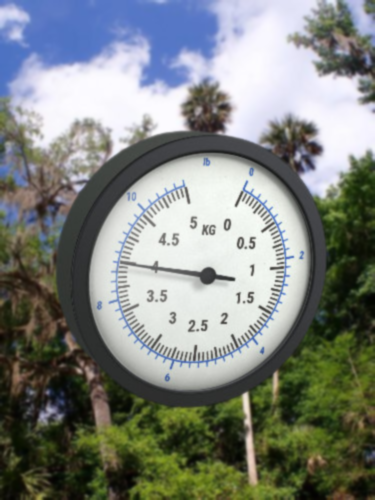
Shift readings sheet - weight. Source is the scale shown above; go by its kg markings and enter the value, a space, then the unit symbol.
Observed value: 4 kg
